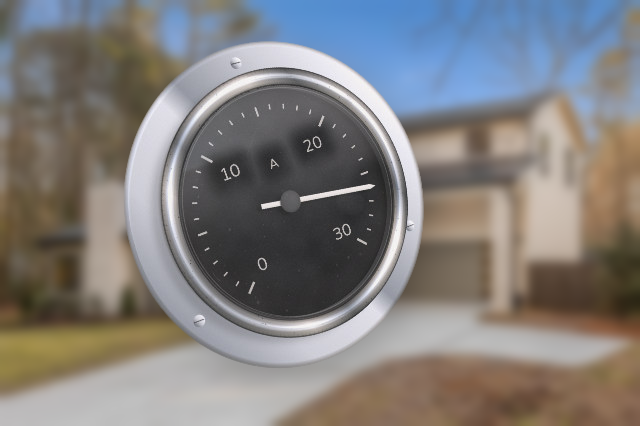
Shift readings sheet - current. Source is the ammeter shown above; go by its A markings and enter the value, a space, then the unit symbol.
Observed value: 26 A
